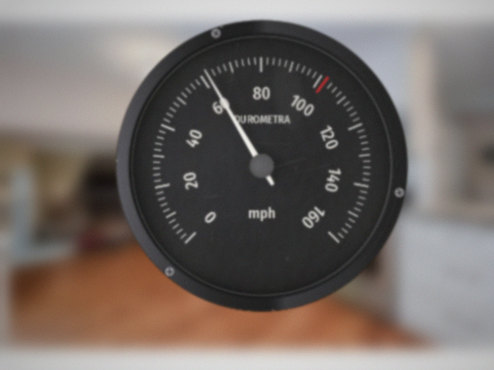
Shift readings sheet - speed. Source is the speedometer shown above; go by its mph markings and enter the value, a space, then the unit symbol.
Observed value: 62 mph
